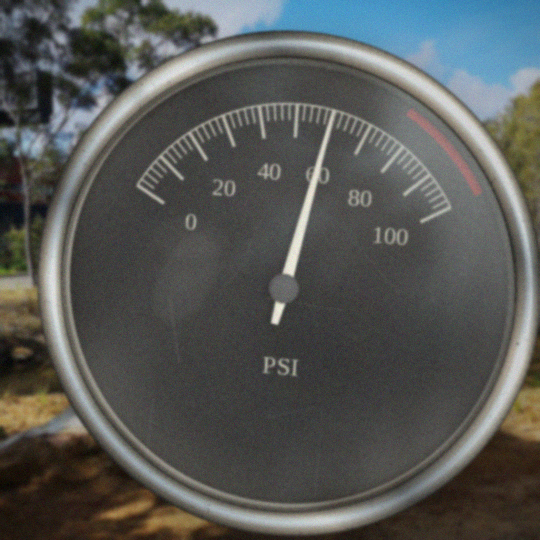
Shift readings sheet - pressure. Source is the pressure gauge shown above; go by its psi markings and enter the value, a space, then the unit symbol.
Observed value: 60 psi
